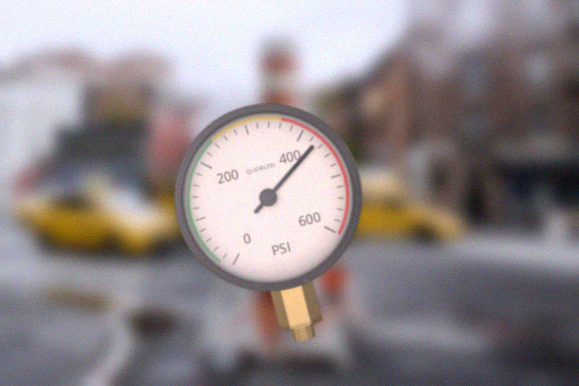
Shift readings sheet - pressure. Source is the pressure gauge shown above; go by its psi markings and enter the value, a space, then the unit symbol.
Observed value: 430 psi
